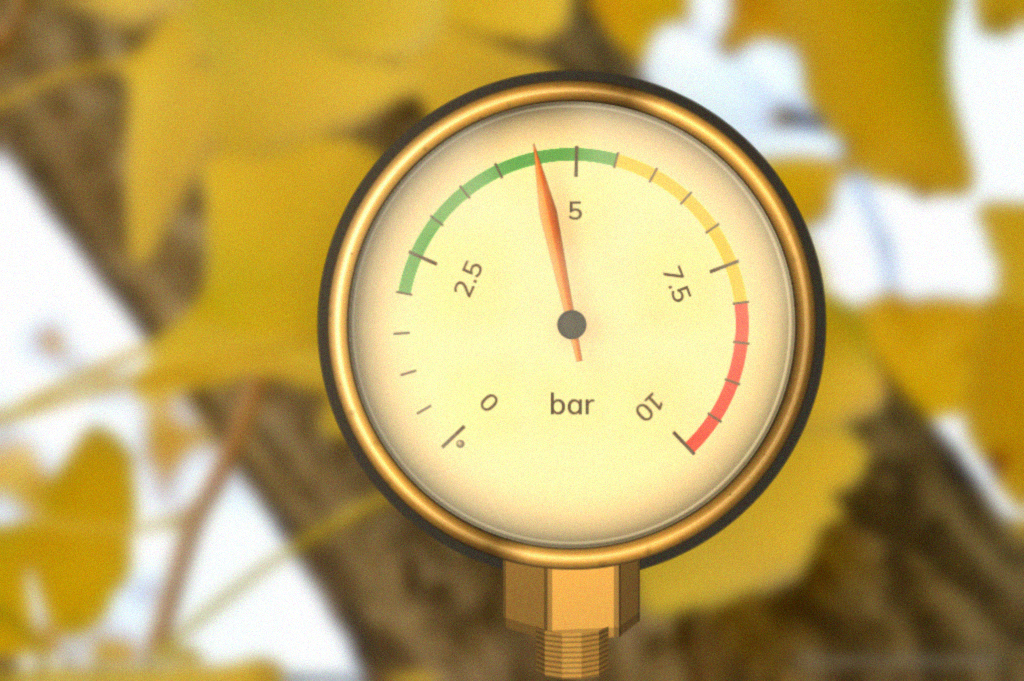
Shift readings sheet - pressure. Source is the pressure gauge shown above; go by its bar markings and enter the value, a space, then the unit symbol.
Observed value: 4.5 bar
